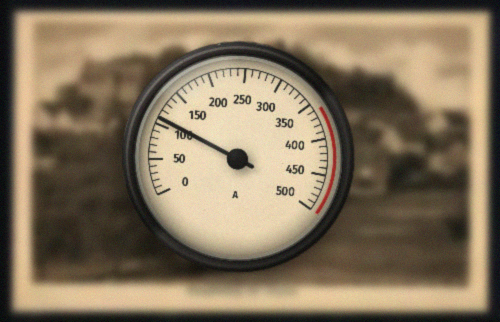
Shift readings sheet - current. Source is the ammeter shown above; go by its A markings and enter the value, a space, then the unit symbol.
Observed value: 110 A
